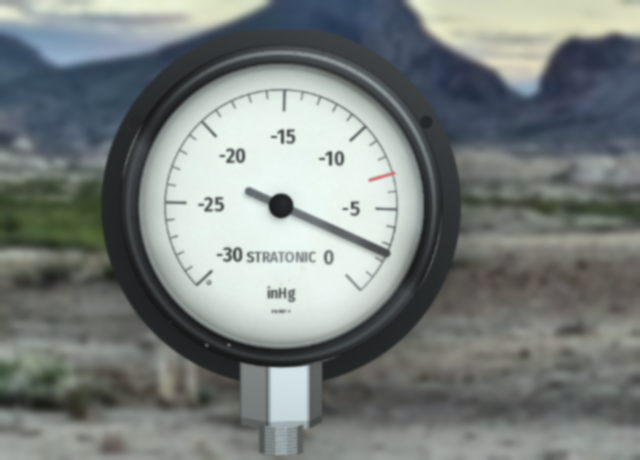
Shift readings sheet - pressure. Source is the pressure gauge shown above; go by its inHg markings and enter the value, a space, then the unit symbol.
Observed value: -2.5 inHg
